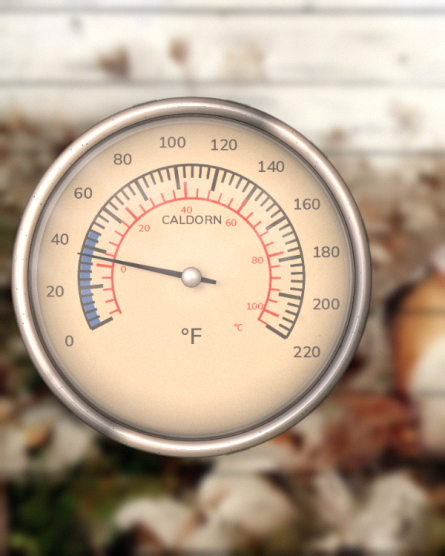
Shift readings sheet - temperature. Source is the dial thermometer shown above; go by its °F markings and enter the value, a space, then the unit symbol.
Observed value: 36 °F
